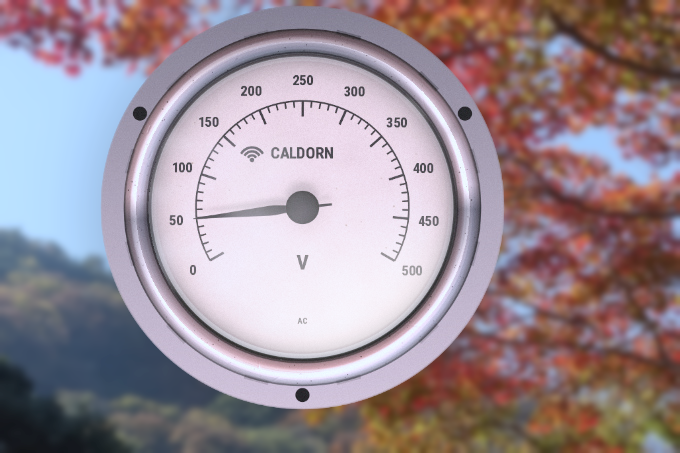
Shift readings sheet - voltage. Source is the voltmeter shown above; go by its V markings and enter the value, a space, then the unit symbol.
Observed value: 50 V
